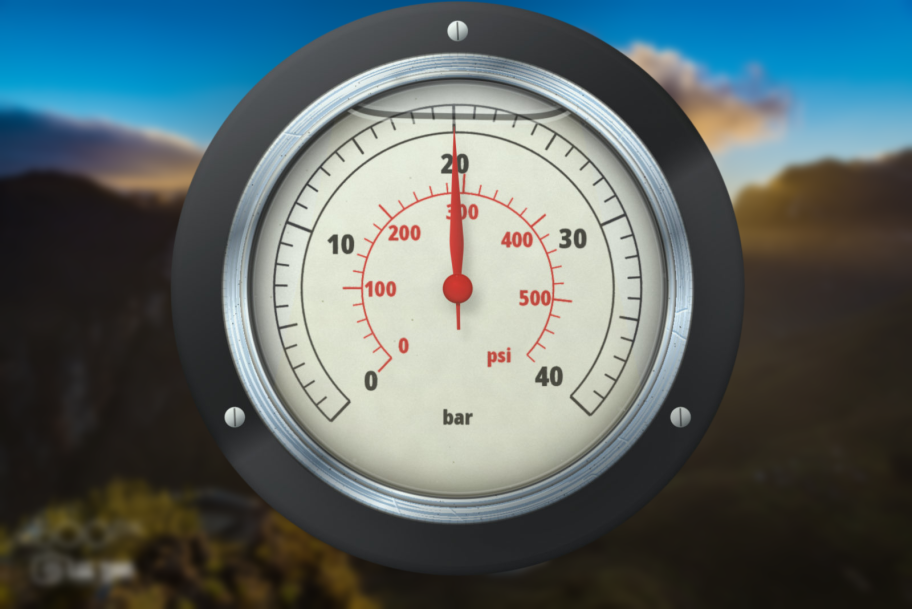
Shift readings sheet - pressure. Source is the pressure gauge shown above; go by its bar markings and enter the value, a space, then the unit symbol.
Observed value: 20 bar
